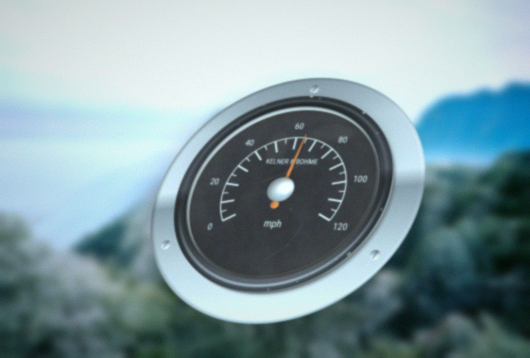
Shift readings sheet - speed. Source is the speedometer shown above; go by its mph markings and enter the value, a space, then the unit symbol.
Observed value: 65 mph
